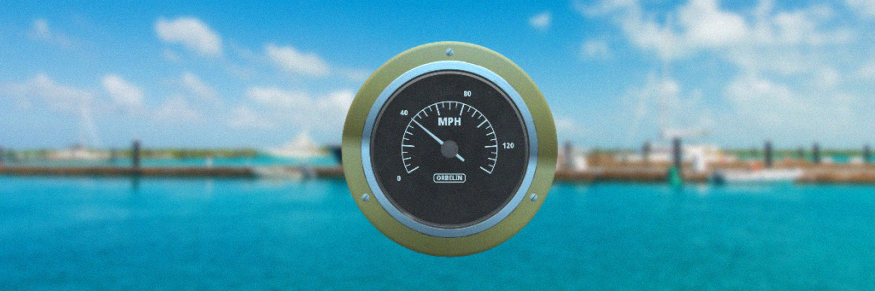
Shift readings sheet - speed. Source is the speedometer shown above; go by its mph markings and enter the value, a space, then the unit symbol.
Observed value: 40 mph
